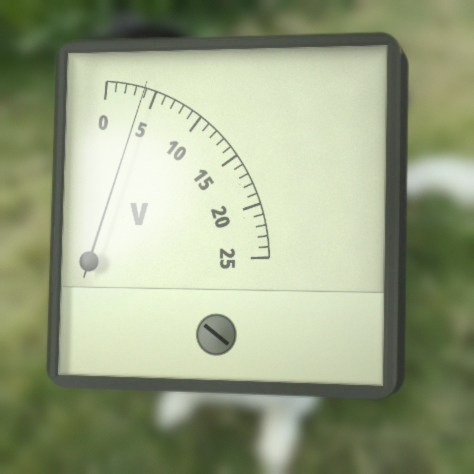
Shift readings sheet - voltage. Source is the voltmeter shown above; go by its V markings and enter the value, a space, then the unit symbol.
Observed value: 4 V
